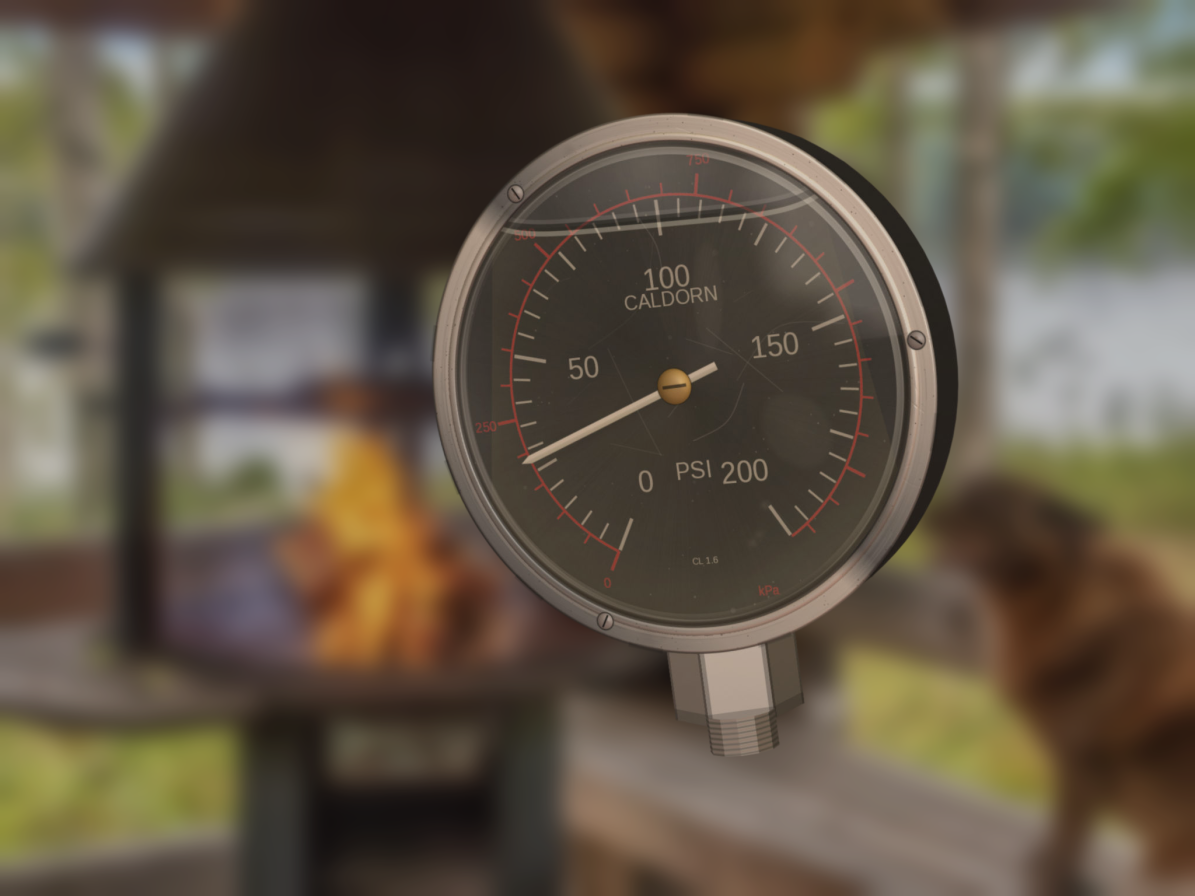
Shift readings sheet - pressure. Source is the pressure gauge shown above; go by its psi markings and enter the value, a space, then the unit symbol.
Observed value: 27.5 psi
